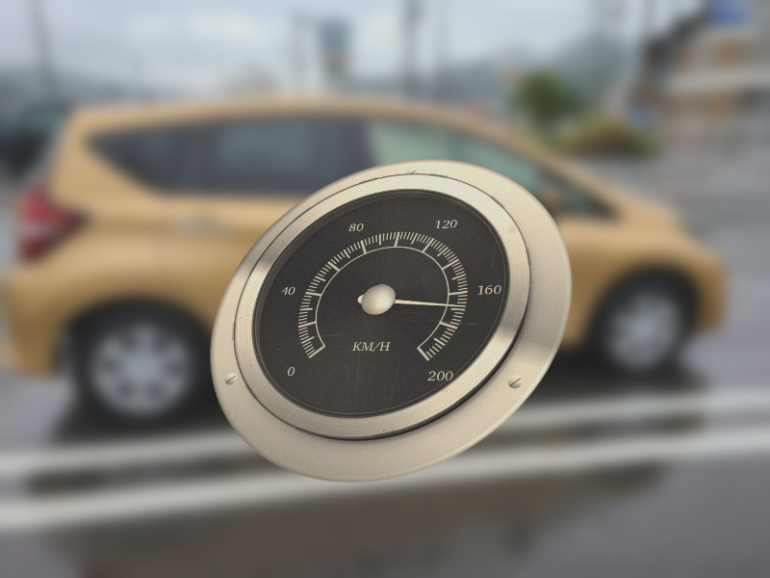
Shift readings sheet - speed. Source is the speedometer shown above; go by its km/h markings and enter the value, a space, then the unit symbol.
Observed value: 170 km/h
